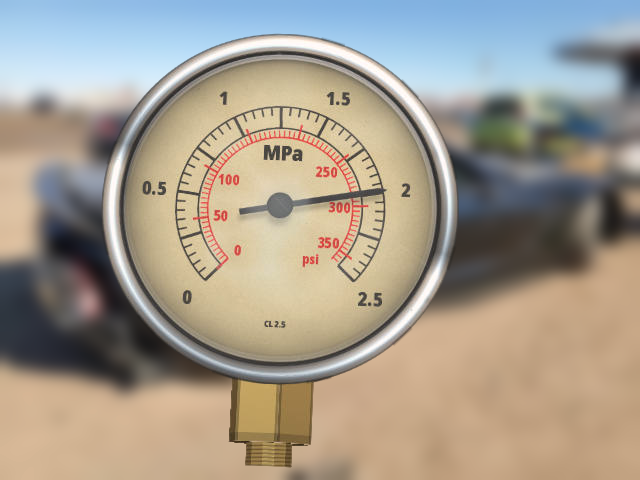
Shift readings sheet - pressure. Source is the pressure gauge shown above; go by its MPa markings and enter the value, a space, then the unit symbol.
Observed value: 2 MPa
